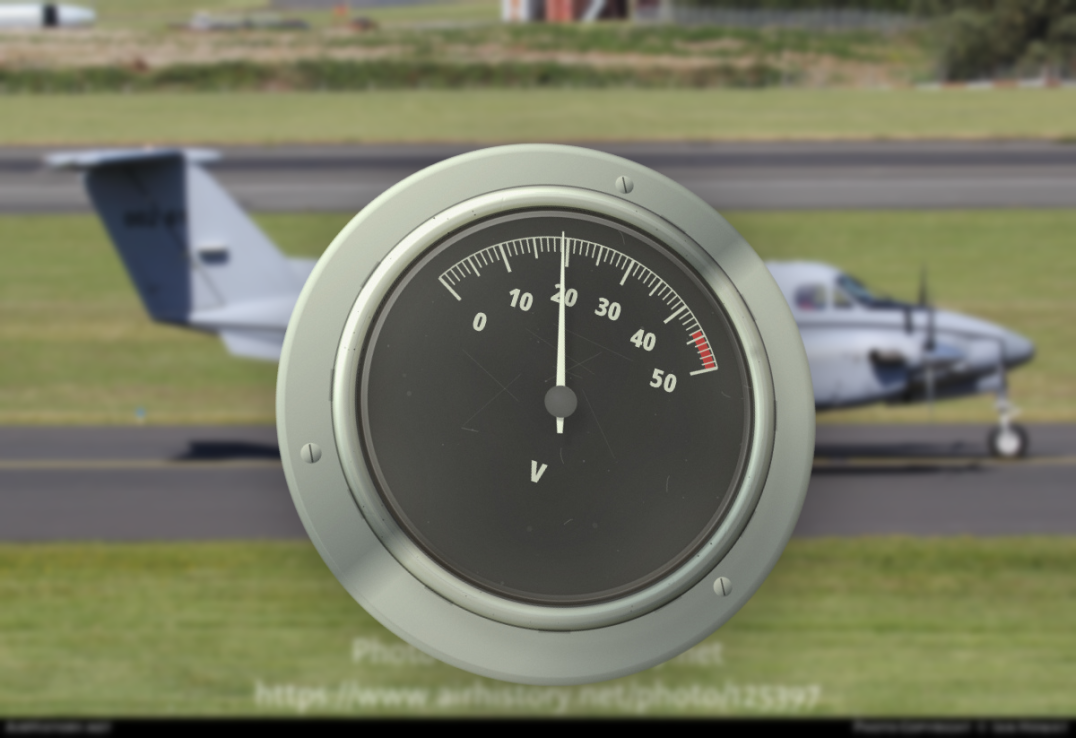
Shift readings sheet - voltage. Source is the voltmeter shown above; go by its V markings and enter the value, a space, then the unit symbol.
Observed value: 19 V
